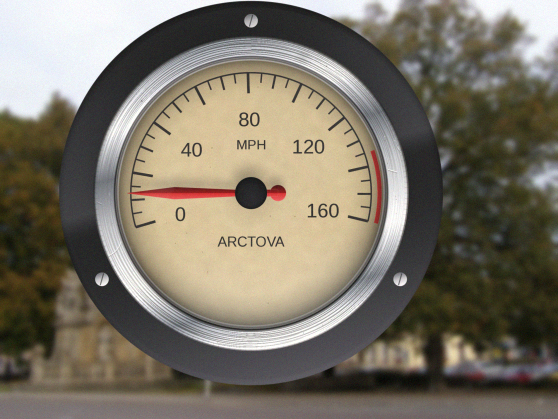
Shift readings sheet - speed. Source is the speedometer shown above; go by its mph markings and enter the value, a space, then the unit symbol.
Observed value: 12.5 mph
